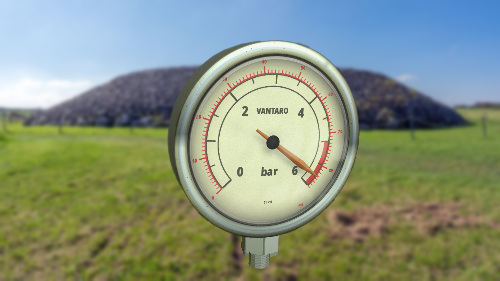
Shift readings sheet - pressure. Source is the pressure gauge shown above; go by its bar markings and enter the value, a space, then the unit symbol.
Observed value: 5.75 bar
